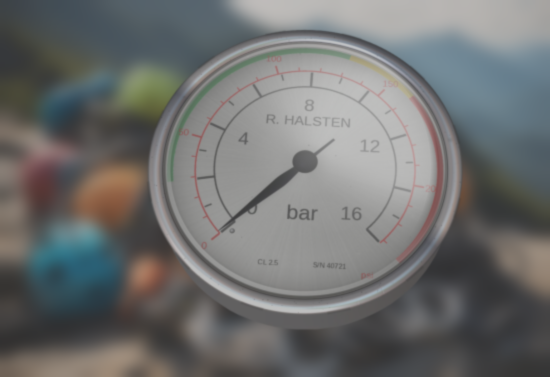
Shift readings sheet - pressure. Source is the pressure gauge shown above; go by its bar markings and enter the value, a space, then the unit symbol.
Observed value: 0 bar
